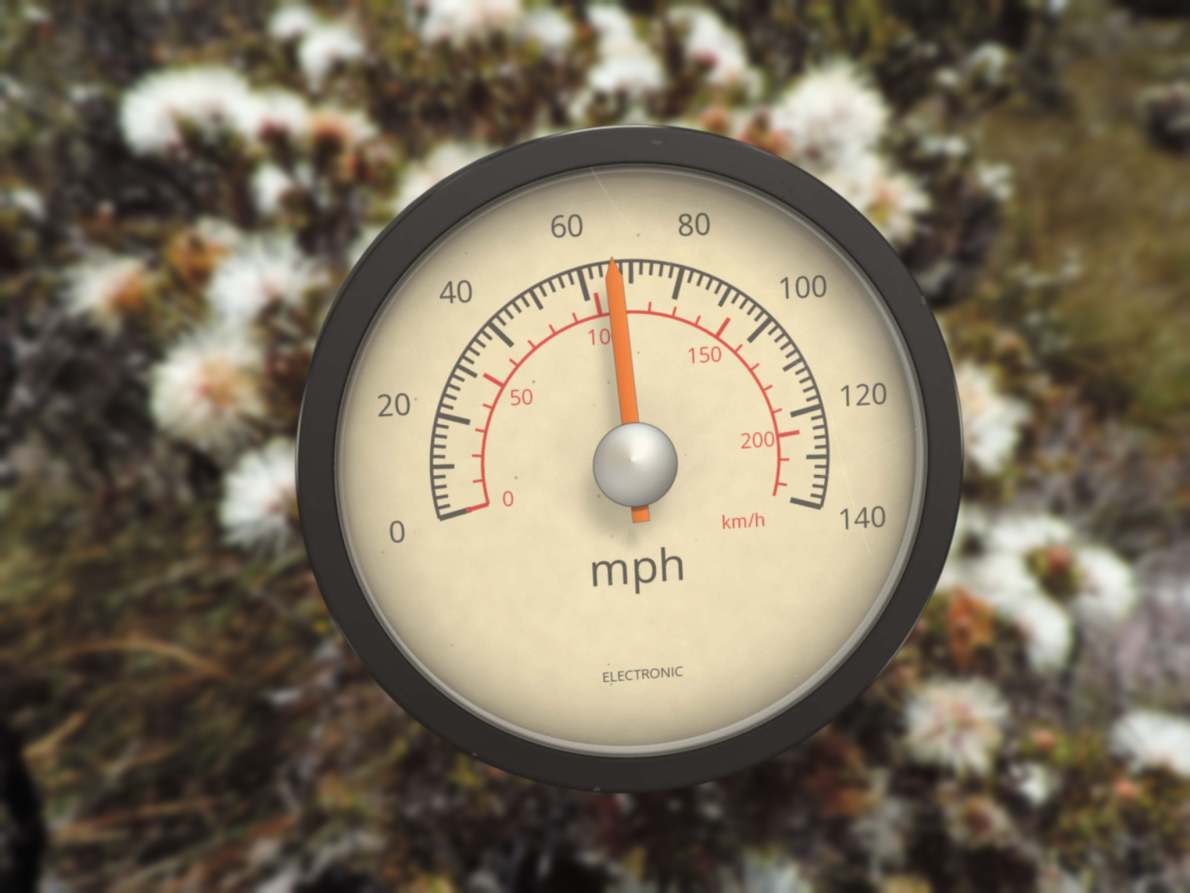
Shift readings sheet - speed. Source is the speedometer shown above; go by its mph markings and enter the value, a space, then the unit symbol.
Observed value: 66 mph
